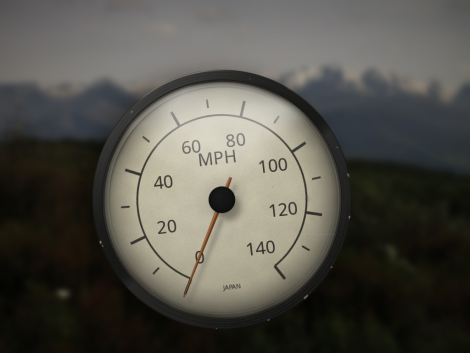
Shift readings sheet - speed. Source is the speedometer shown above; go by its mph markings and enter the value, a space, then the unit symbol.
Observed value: 0 mph
